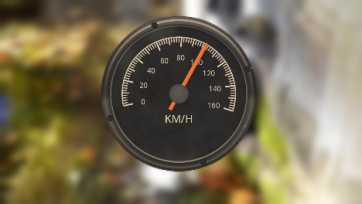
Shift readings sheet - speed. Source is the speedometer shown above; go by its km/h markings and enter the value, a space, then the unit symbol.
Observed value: 100 km/h
